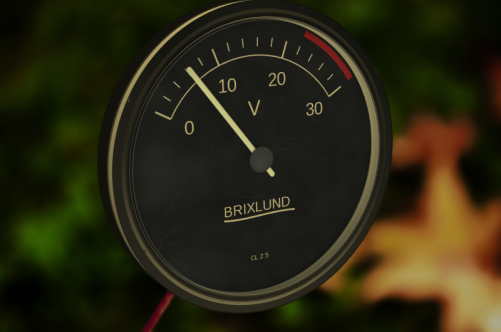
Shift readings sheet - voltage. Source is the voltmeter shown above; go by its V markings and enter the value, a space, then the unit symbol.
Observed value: 6 V
